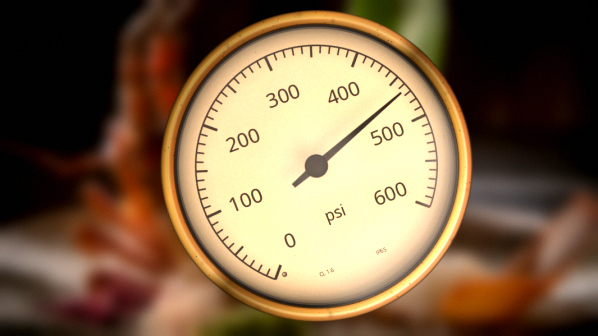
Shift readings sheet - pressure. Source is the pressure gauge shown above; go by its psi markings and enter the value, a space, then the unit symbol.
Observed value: 465 psi
